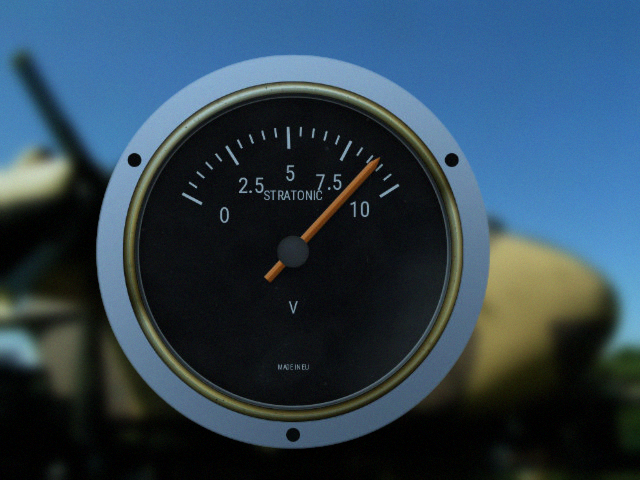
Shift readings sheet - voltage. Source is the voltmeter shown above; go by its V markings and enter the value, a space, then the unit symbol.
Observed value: 8.75 V
